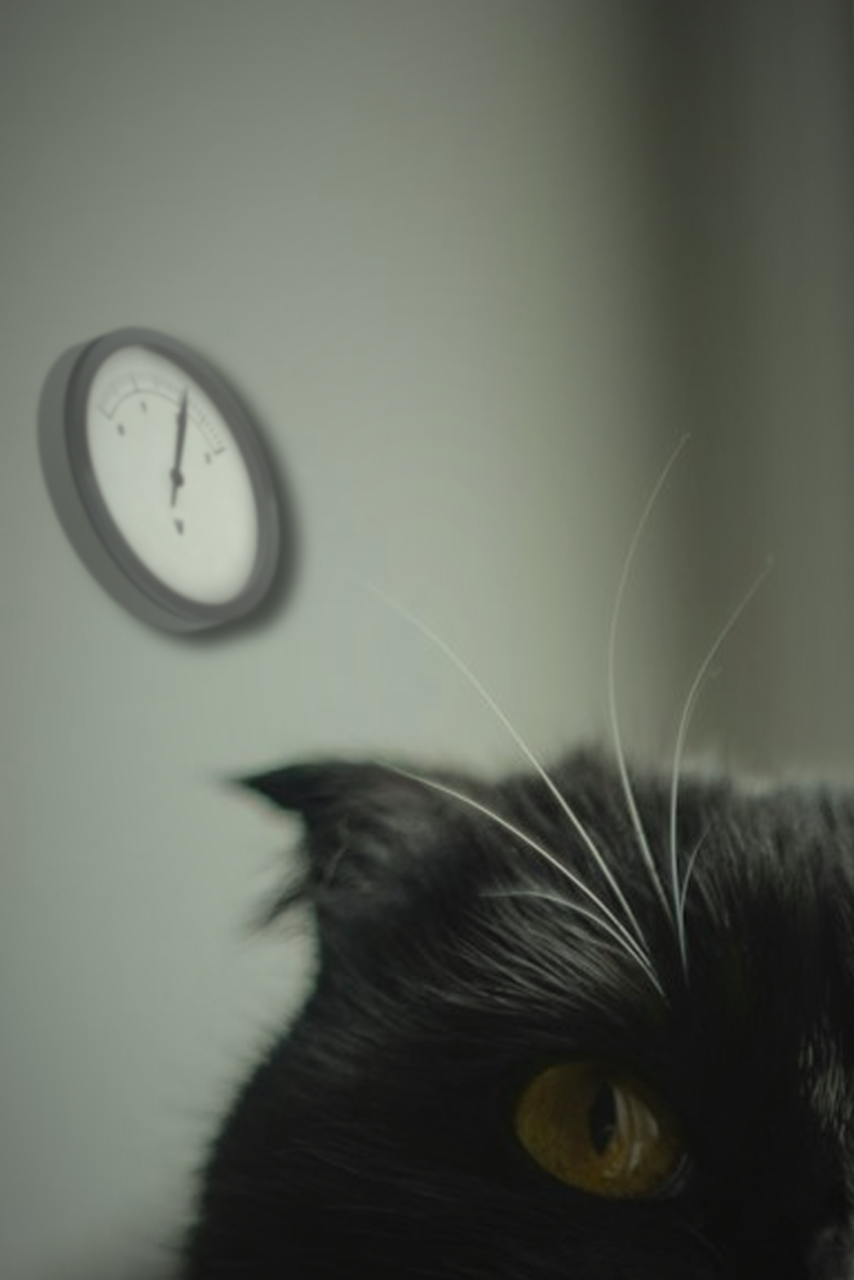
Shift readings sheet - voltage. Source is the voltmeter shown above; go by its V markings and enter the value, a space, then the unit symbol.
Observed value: 2 V
